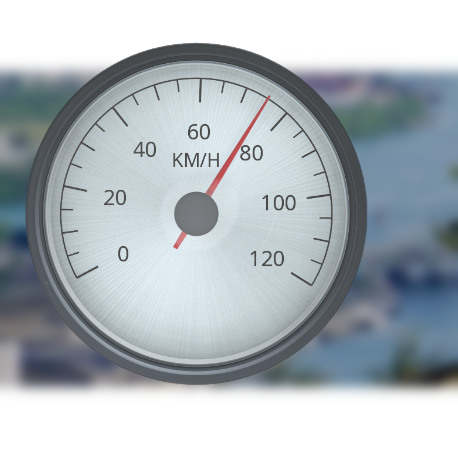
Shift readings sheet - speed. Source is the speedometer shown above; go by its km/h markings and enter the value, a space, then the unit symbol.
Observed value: 75 km/h
